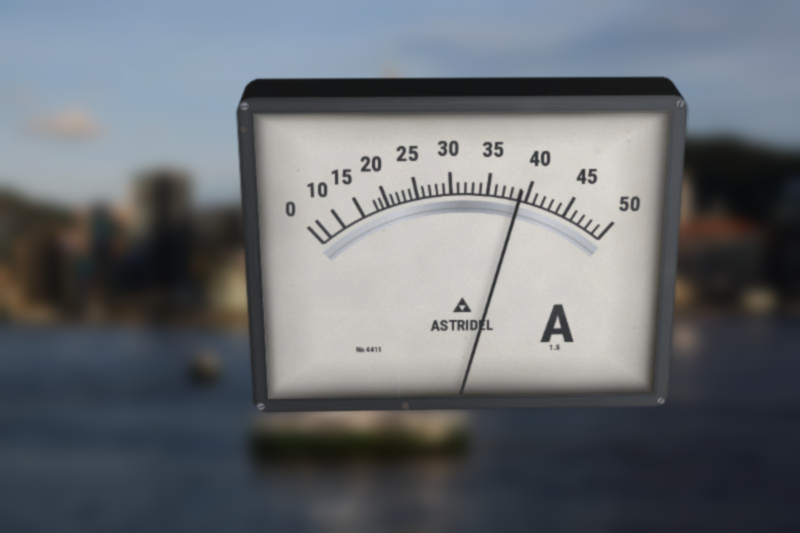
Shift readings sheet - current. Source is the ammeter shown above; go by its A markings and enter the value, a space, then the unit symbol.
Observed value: 39 A
